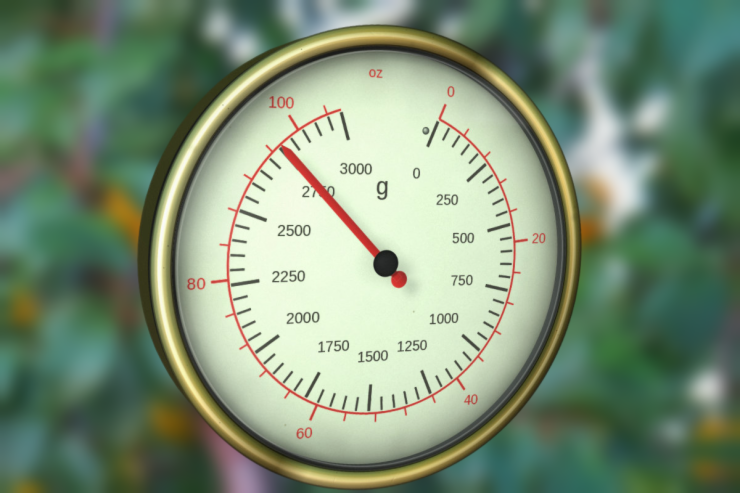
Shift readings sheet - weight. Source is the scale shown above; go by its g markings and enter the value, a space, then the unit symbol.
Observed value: 2750 g
